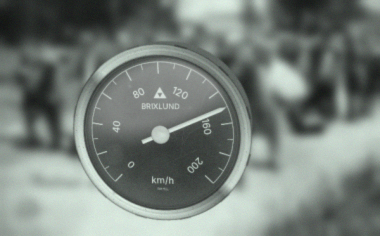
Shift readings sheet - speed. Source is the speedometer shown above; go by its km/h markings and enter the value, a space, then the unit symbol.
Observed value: 150 km/h
